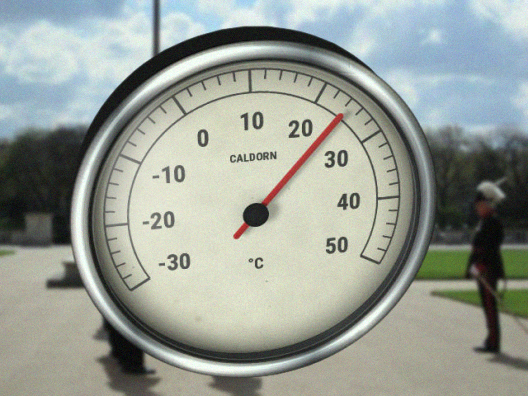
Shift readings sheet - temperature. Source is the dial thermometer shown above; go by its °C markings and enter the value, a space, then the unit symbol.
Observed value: 24 °C
